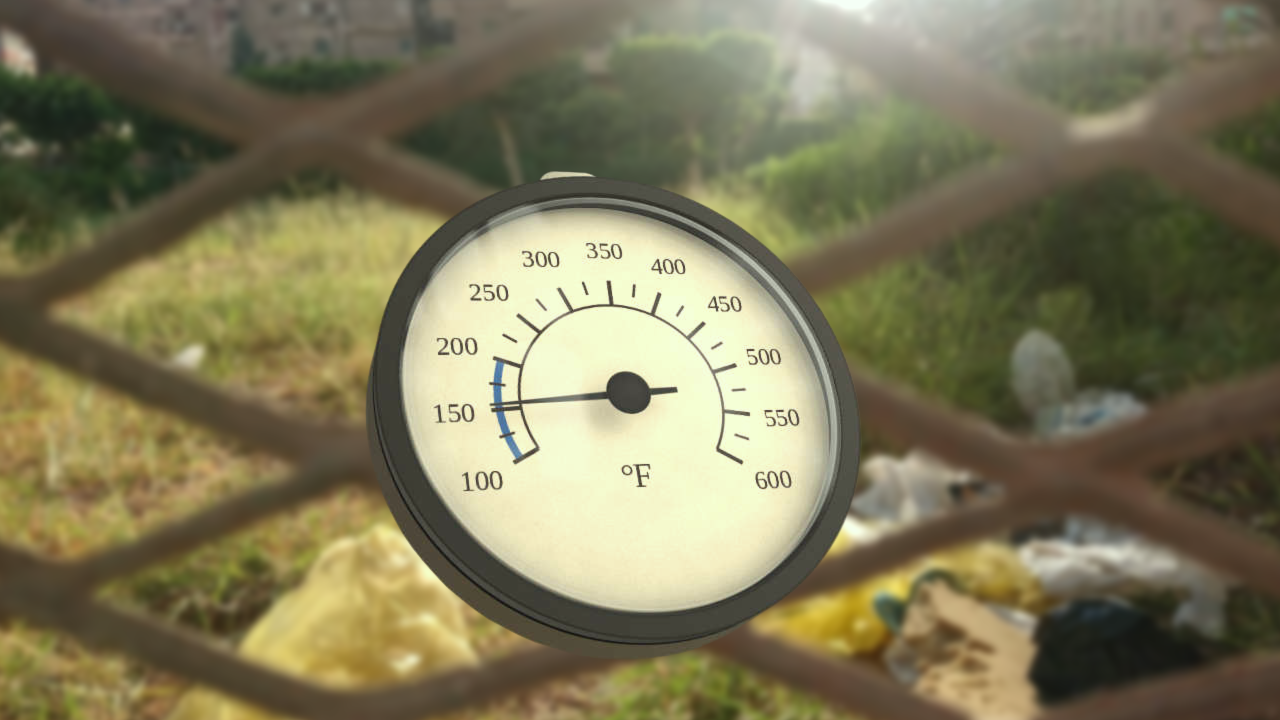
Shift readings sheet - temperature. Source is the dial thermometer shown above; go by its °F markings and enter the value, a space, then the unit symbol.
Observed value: 150 °F
